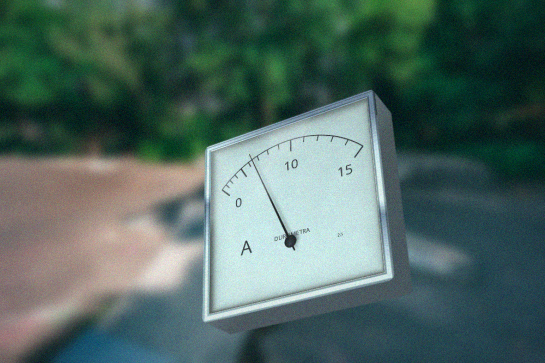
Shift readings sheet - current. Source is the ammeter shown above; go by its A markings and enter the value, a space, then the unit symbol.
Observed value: 6.5 A
